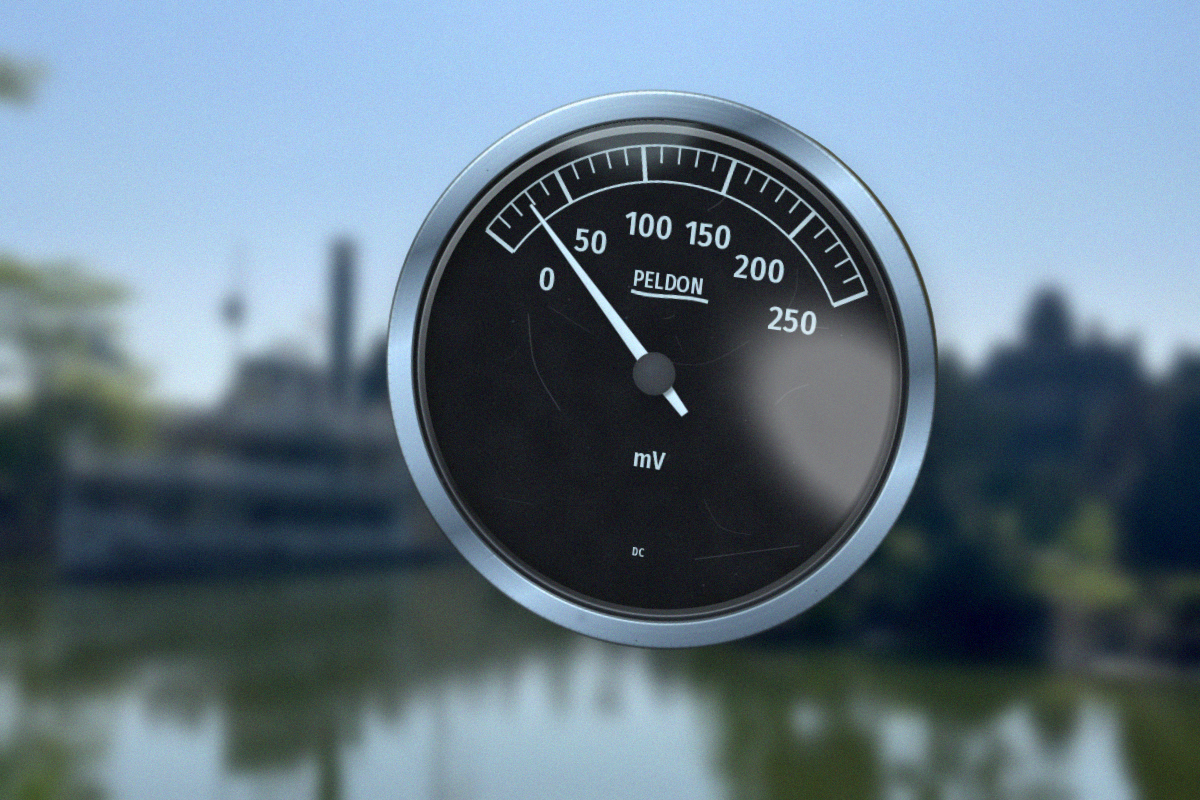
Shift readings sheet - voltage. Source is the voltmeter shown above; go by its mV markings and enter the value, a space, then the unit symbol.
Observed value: 30 mV
